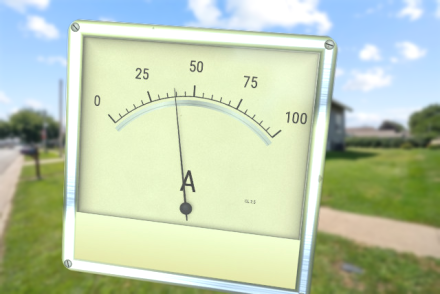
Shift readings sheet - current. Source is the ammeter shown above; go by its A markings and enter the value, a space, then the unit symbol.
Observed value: 40 A
